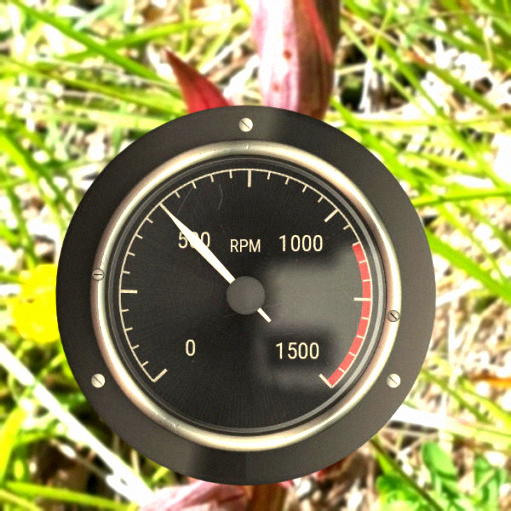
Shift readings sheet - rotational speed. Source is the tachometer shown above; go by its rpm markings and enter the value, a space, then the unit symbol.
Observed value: 500 rpm
